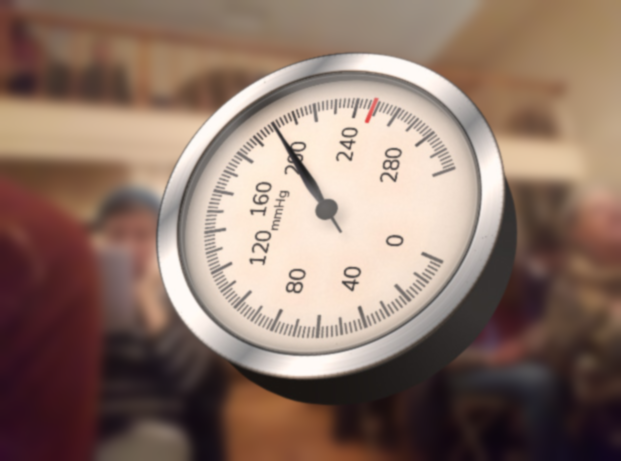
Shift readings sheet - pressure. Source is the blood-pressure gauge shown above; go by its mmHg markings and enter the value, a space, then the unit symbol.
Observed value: 200 mmHg
